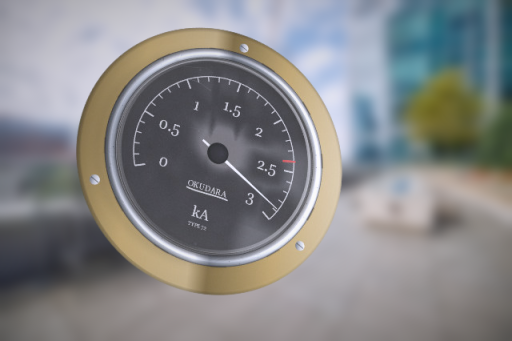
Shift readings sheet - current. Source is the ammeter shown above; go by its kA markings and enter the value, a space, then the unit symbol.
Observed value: 2.9 kA
